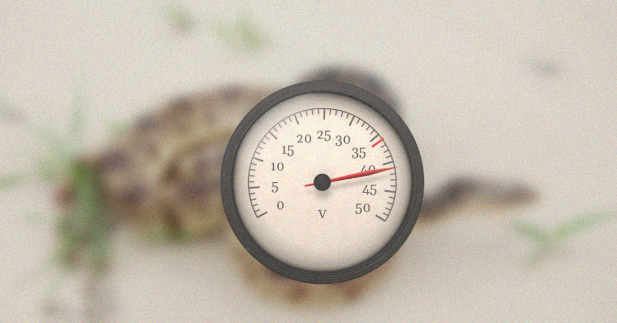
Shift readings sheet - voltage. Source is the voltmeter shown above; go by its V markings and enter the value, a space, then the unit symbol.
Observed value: 41 V
